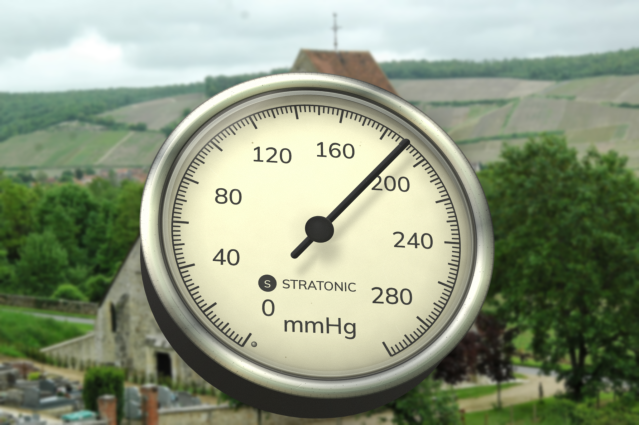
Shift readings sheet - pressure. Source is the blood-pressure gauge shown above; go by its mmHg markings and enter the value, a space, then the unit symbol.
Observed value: 190 mmHg
